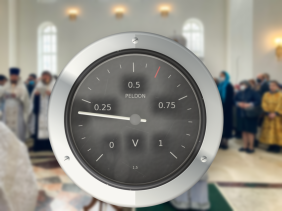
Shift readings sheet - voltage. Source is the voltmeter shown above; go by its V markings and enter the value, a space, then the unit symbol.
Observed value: 0.2 V
